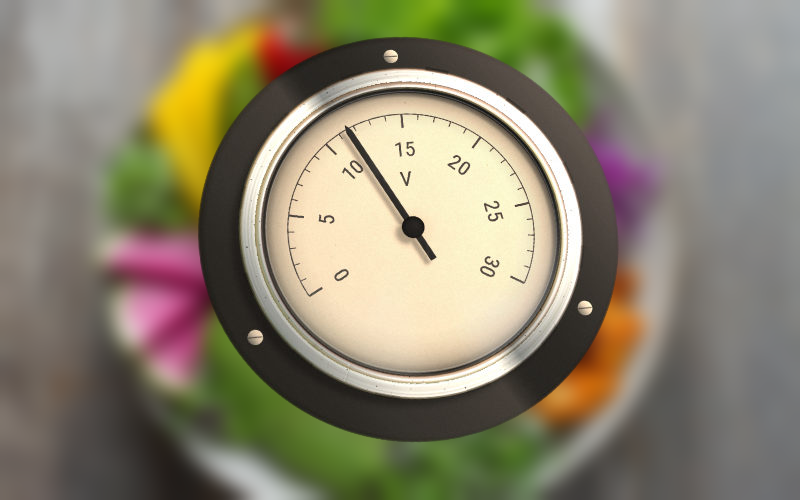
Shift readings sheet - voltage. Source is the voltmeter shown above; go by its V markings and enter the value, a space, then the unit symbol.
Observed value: 11.5 V
